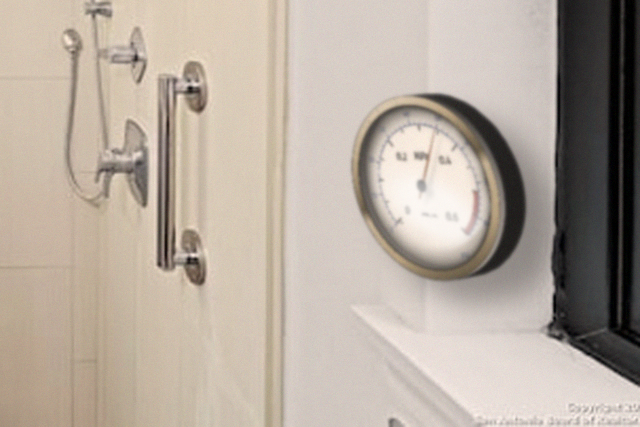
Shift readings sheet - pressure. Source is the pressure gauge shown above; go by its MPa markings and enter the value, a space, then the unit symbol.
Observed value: 0.35 MPa
